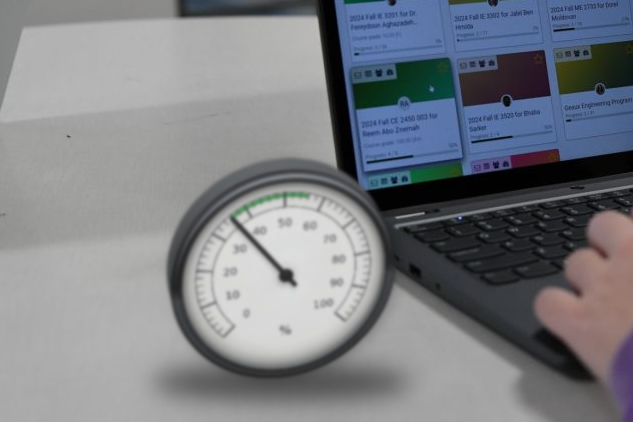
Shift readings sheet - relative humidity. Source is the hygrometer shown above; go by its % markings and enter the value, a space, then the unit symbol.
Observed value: 36 %
